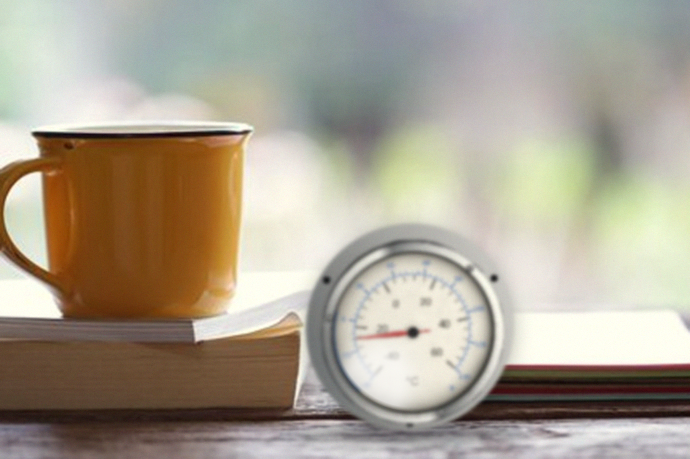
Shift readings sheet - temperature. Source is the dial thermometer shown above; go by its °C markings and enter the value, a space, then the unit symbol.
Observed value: -24 °C
